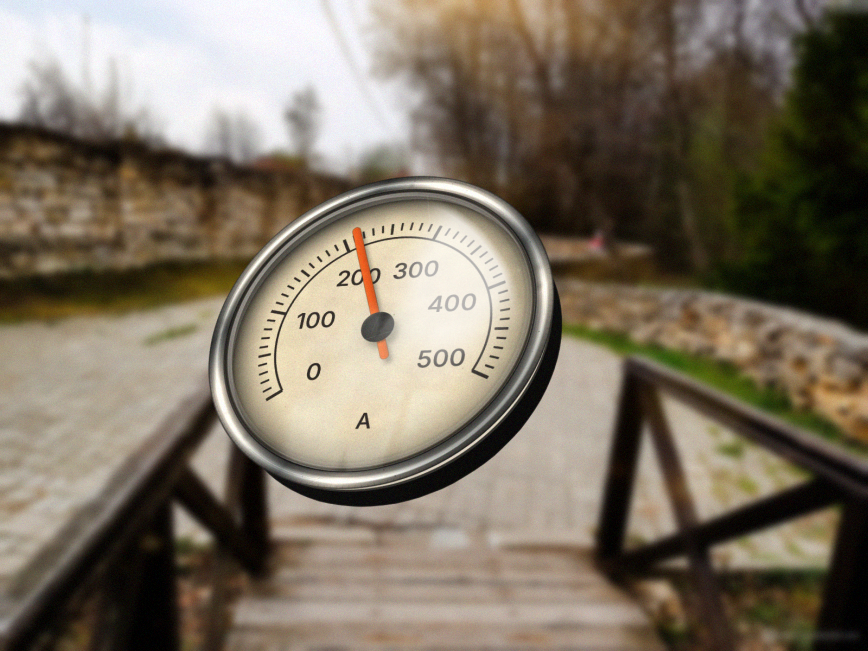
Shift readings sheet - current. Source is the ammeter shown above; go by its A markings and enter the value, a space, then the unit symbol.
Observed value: 215 A
